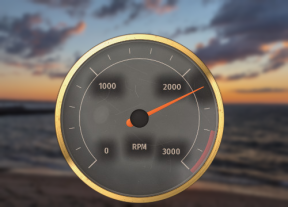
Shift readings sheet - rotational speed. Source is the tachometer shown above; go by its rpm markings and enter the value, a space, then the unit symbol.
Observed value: 2200 rpm
